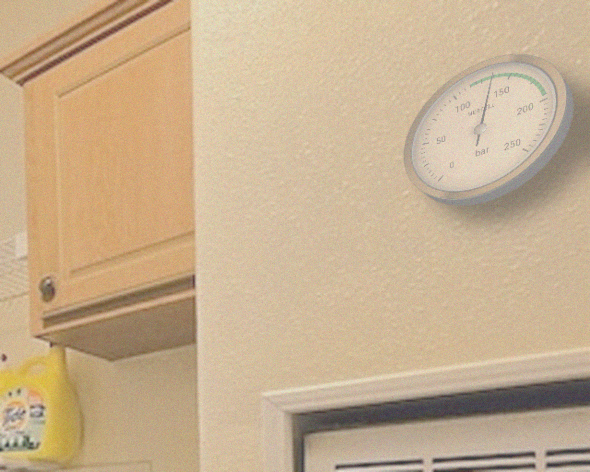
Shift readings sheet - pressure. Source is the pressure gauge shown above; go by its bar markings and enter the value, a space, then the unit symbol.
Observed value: 135 bar
